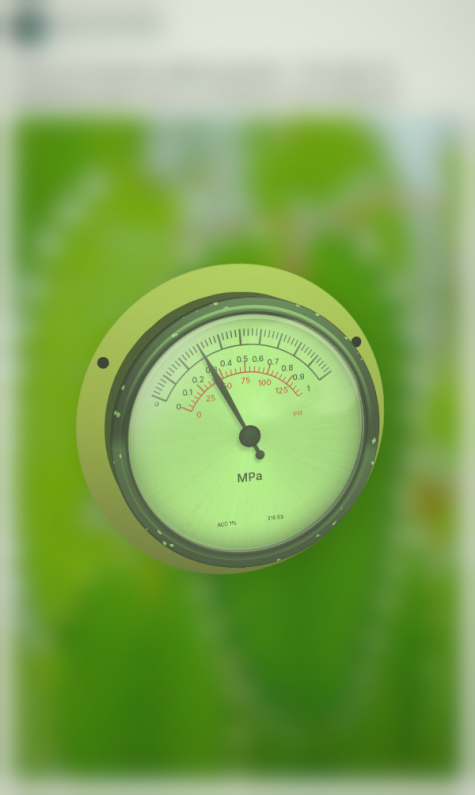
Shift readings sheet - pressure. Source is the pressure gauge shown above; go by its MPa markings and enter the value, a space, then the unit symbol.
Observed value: 0.3 MPa
